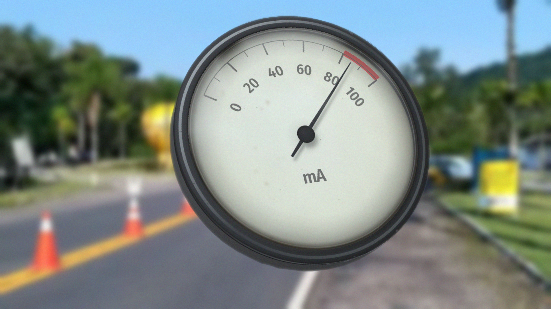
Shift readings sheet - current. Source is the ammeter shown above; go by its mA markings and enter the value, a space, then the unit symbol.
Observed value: 85 mA
